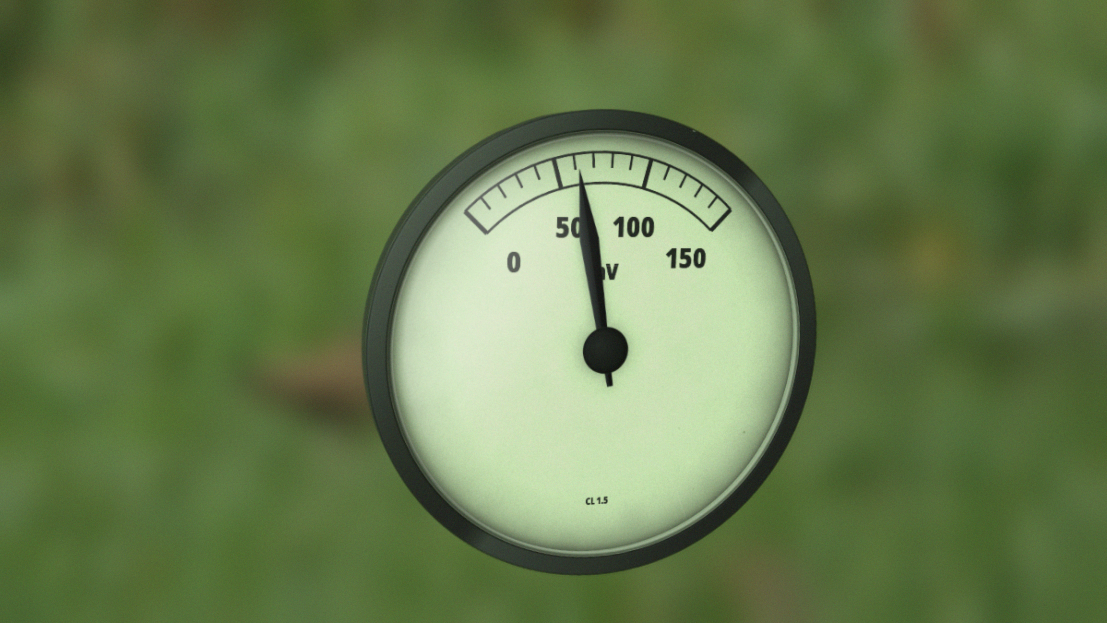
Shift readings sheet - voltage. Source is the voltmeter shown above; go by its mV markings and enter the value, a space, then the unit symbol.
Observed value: 60 mV
